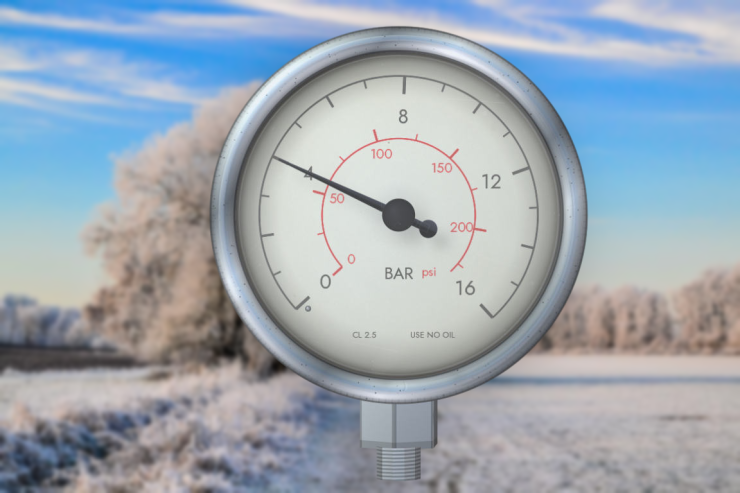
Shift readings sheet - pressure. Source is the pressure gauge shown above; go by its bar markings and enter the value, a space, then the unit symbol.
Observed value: 4 bar
